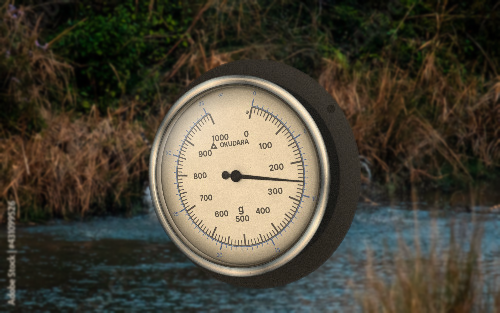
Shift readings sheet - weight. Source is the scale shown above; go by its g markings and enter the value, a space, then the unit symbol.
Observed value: 250 g
